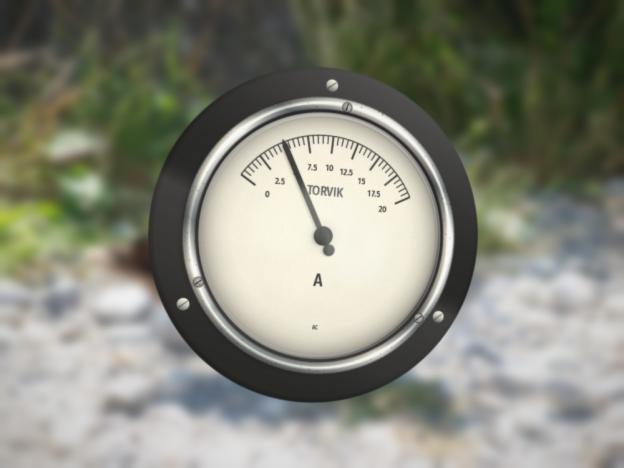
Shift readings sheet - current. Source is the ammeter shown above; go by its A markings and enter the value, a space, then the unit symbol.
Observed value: 5 A
